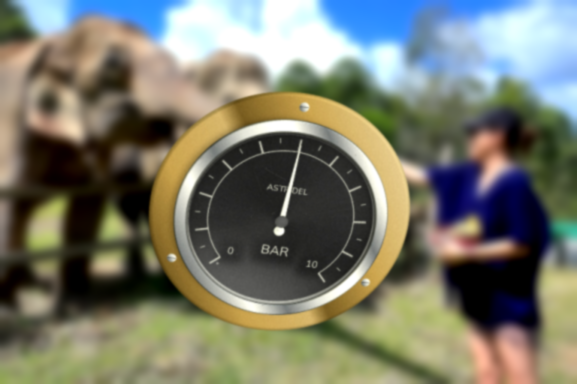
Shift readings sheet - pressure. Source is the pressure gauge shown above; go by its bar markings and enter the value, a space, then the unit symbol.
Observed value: 5 bar
